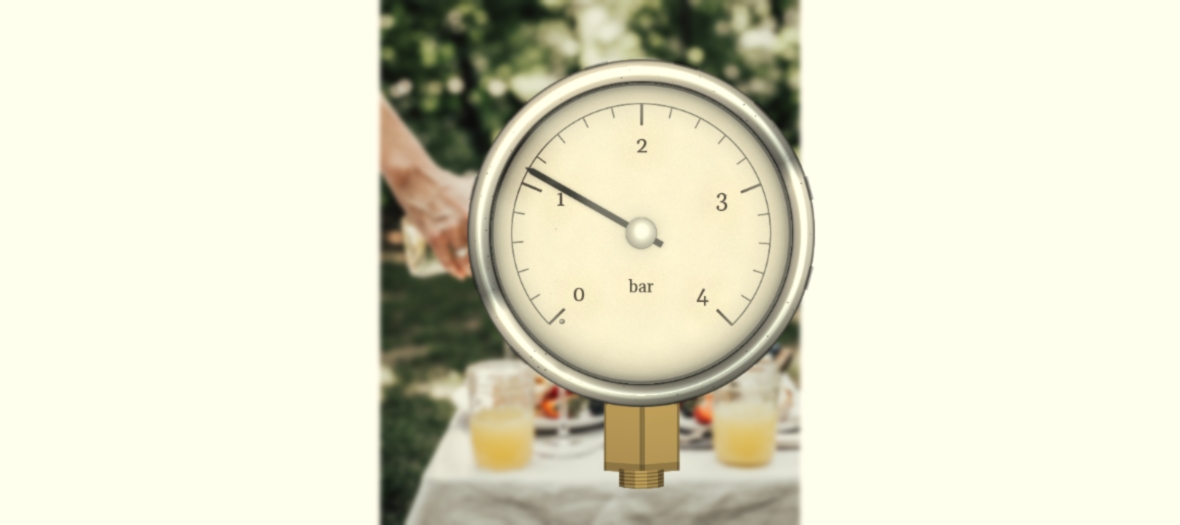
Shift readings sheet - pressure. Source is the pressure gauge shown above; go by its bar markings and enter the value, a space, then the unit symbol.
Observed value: 1.1 bar
